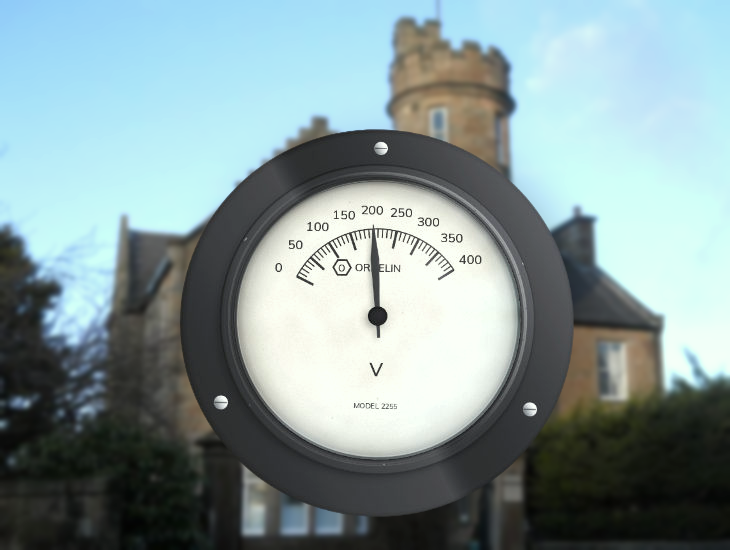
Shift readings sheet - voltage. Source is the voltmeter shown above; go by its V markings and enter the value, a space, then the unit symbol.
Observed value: 200 V
